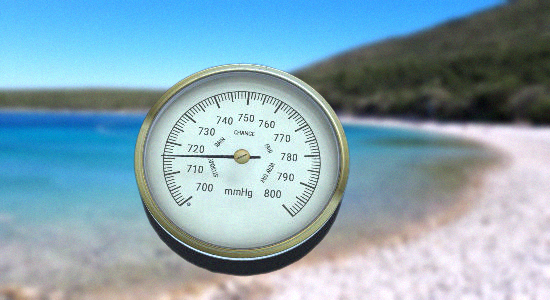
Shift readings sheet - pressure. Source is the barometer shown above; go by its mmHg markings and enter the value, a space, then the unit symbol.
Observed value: 715 mmHg
